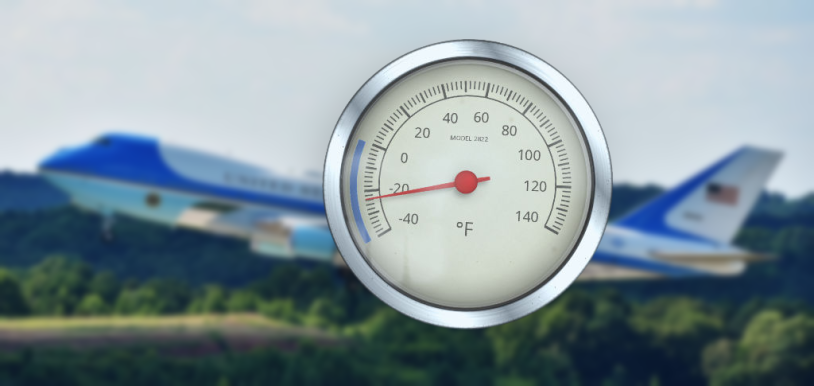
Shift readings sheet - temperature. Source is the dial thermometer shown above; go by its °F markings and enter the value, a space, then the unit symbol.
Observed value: -24 °F
